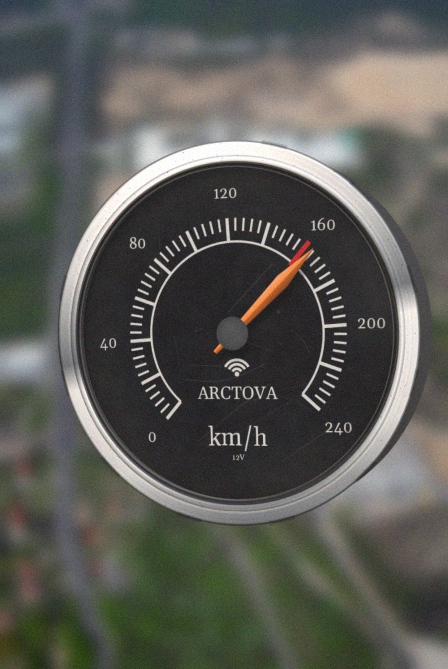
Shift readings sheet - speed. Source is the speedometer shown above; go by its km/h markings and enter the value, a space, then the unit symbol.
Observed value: 164 km/h
